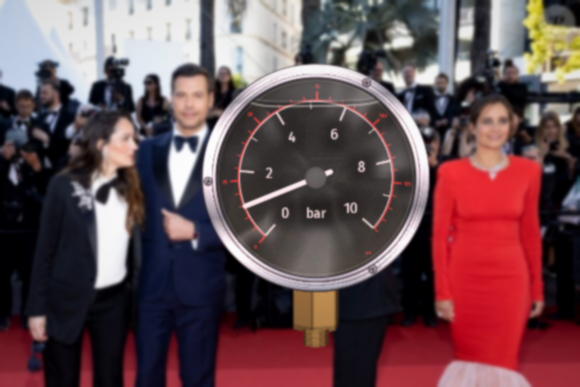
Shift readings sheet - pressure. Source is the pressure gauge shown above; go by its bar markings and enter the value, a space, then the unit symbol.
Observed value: 1 bar
